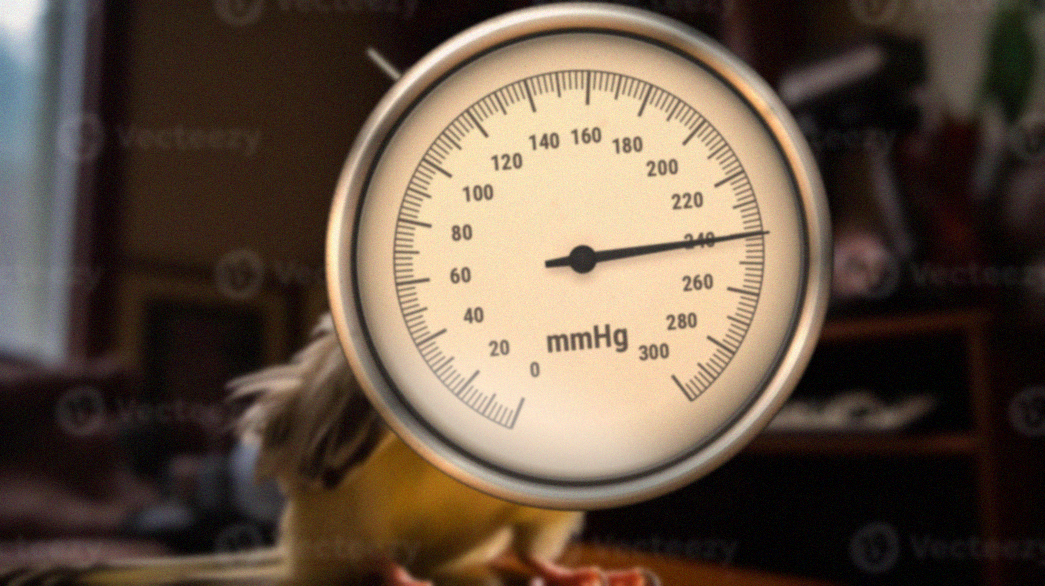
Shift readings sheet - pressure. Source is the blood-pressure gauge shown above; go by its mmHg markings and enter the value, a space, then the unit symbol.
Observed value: 240 mmHg
